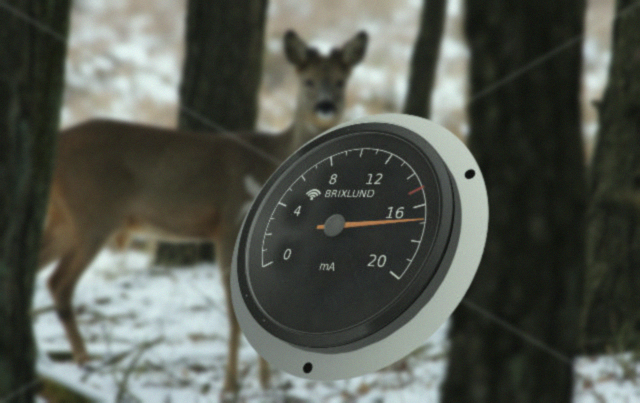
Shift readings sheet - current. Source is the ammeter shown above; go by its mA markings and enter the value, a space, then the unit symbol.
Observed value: 17 mA
